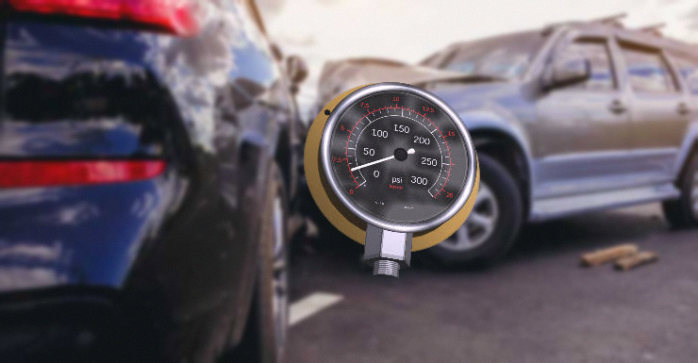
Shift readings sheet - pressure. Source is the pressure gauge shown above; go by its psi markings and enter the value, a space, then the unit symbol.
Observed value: 20 psi
